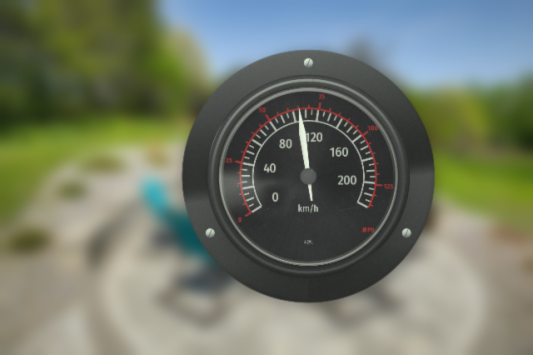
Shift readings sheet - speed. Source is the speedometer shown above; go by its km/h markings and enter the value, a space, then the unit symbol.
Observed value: 105 km/h
